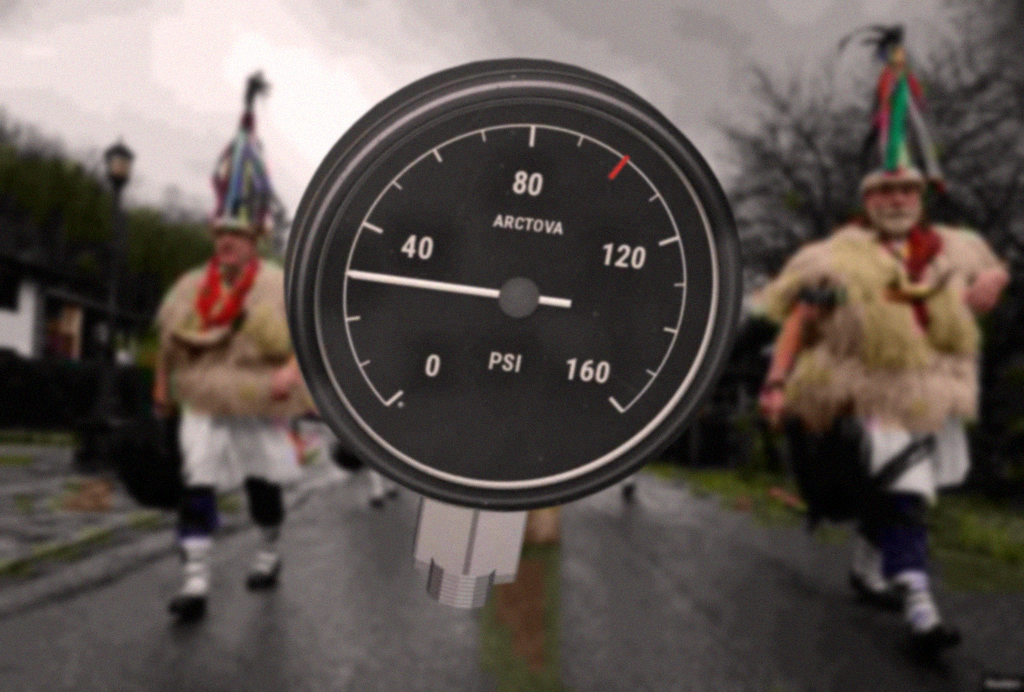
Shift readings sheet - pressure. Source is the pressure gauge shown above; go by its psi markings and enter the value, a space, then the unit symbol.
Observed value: 30 psi
